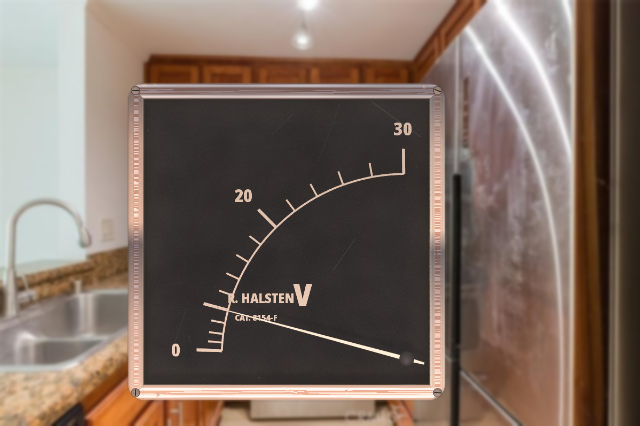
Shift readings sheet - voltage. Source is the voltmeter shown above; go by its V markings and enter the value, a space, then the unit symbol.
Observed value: 10 V
